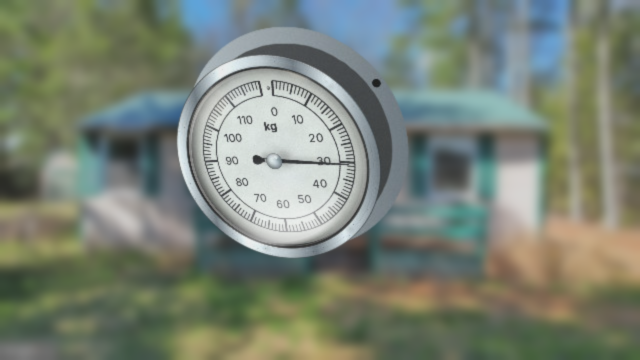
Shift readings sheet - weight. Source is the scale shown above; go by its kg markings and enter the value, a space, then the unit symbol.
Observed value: 30 kg
